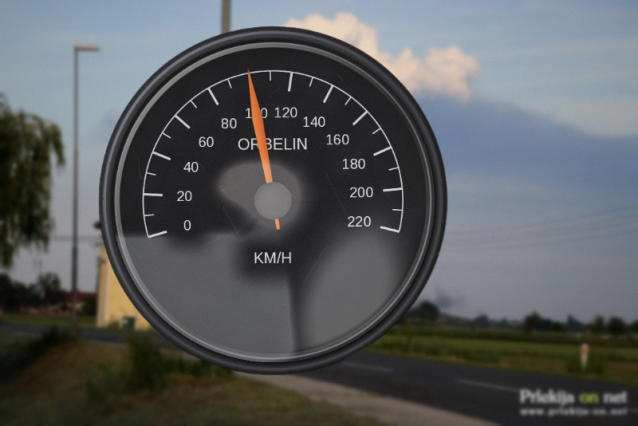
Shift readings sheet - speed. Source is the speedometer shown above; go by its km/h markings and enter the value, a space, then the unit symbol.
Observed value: 100 km/h
